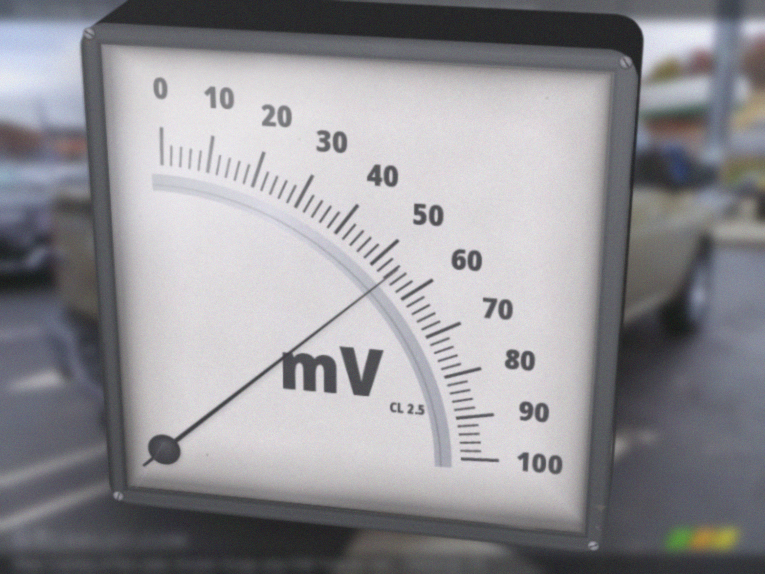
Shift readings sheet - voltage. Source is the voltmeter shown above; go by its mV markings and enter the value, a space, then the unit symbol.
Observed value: 54 mV
